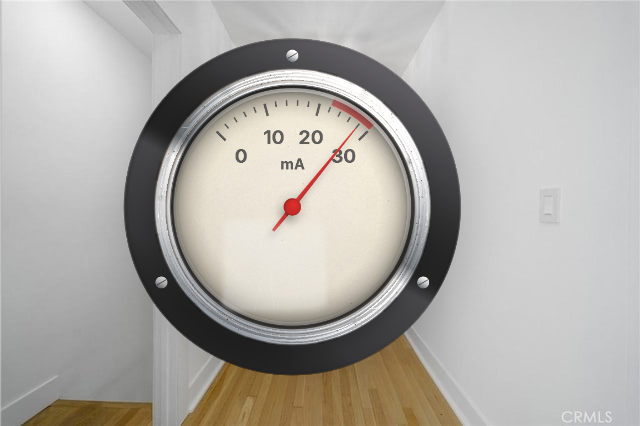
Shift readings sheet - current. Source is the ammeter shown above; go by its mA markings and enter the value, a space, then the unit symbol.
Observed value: 28 mA
